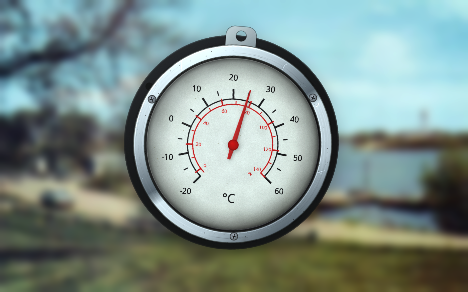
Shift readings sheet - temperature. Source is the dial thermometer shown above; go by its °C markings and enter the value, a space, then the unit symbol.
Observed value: 25 °C
